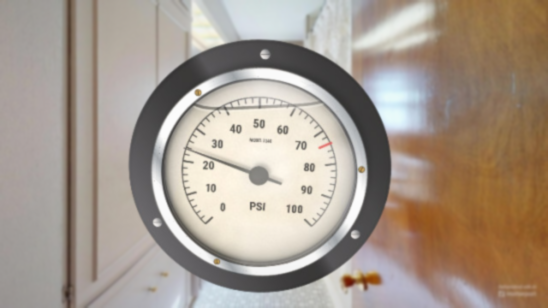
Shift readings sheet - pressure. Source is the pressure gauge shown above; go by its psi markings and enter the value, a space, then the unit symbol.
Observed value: 24 psi
